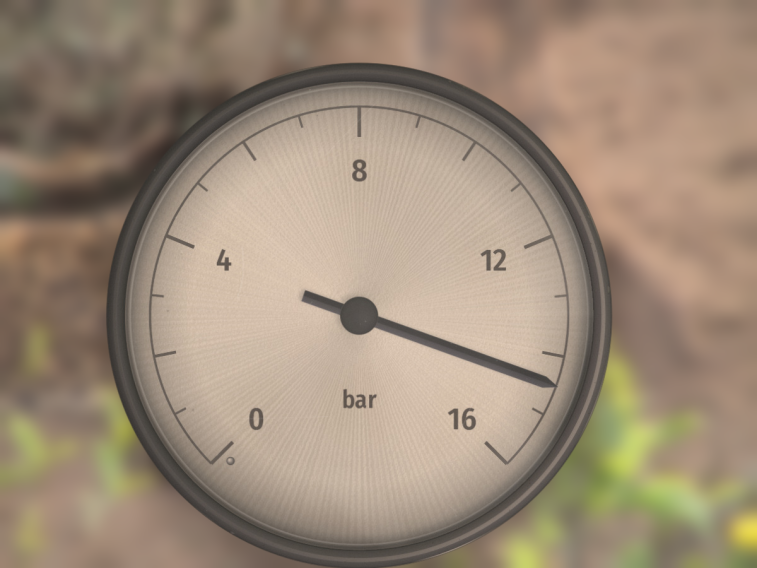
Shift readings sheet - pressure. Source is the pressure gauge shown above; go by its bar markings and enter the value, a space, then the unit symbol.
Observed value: 14.5 bar
